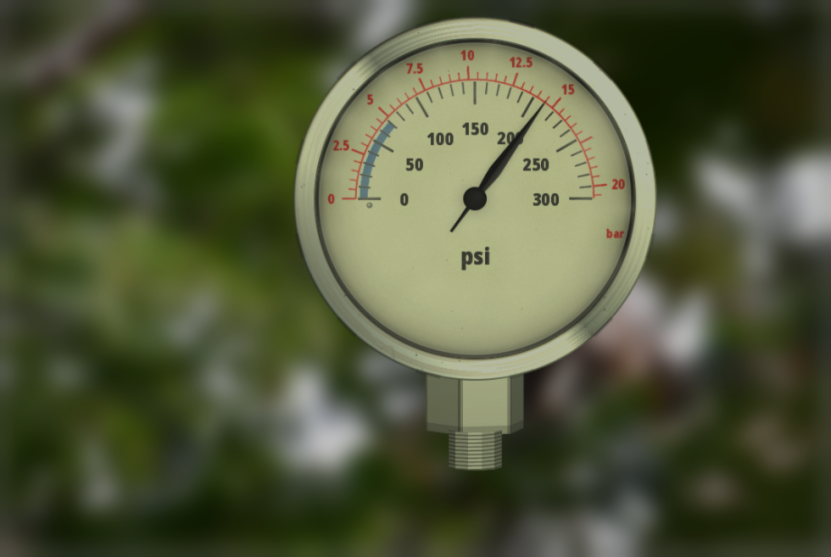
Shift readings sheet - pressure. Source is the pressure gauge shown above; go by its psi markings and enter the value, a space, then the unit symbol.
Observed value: 210 psi
